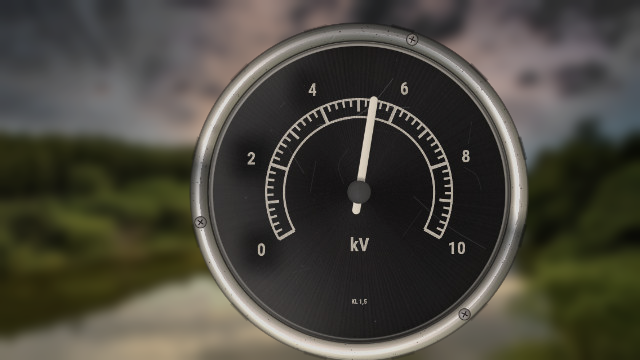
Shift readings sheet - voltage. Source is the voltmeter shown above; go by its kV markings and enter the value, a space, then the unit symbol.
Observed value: 5.4 kV
